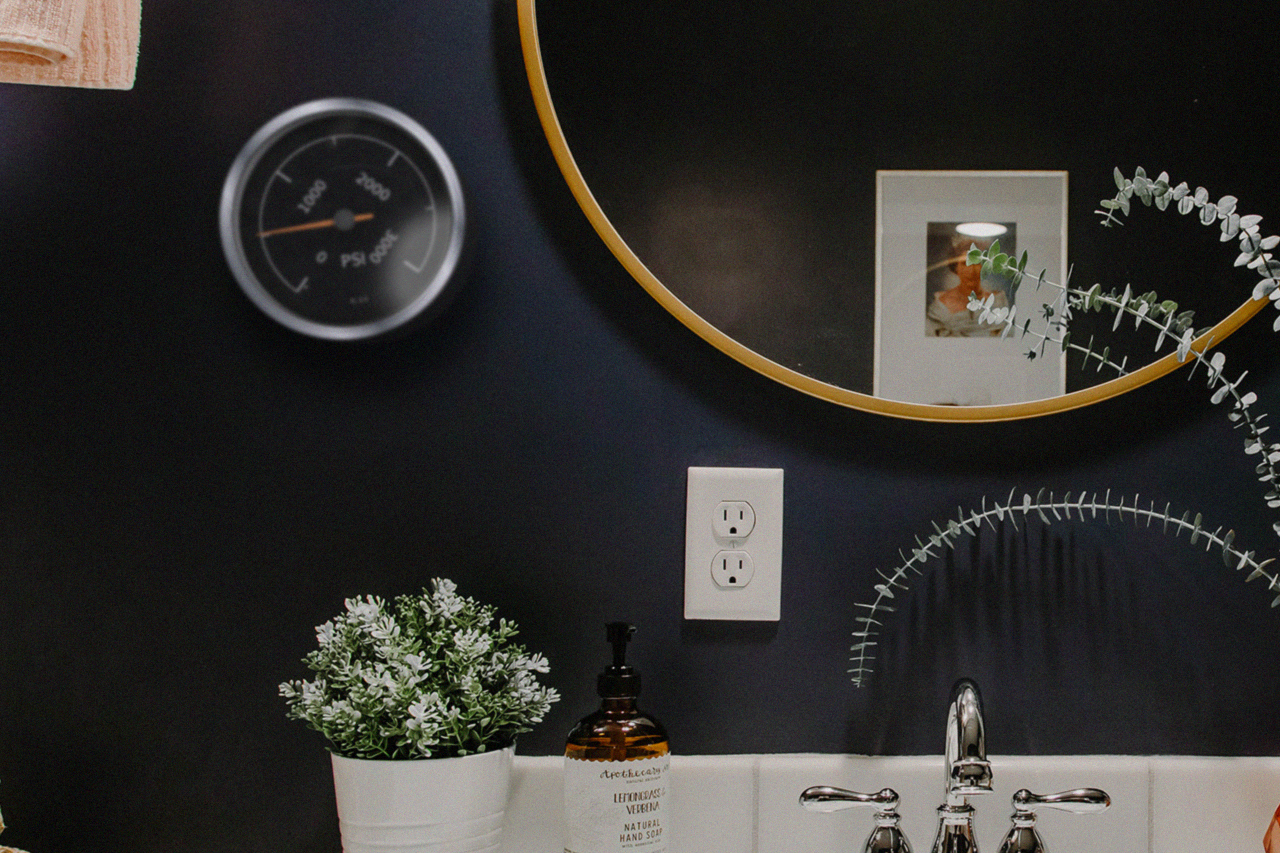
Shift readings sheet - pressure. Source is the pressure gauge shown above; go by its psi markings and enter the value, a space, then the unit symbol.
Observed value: 500 psi
